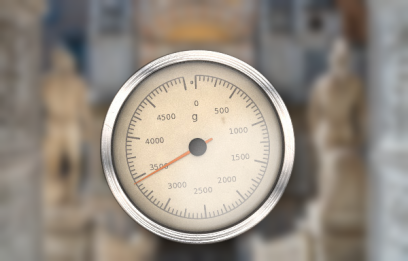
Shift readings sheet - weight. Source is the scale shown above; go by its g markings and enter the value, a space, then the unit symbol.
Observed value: 3450 g
